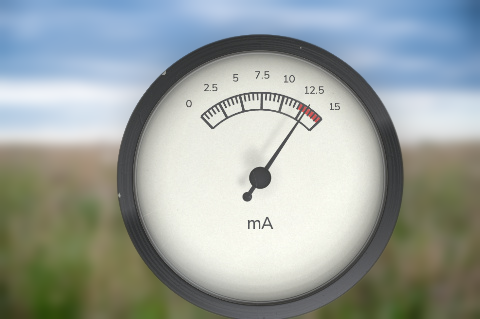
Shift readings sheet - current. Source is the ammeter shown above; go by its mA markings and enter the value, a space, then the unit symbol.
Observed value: 13 mA
